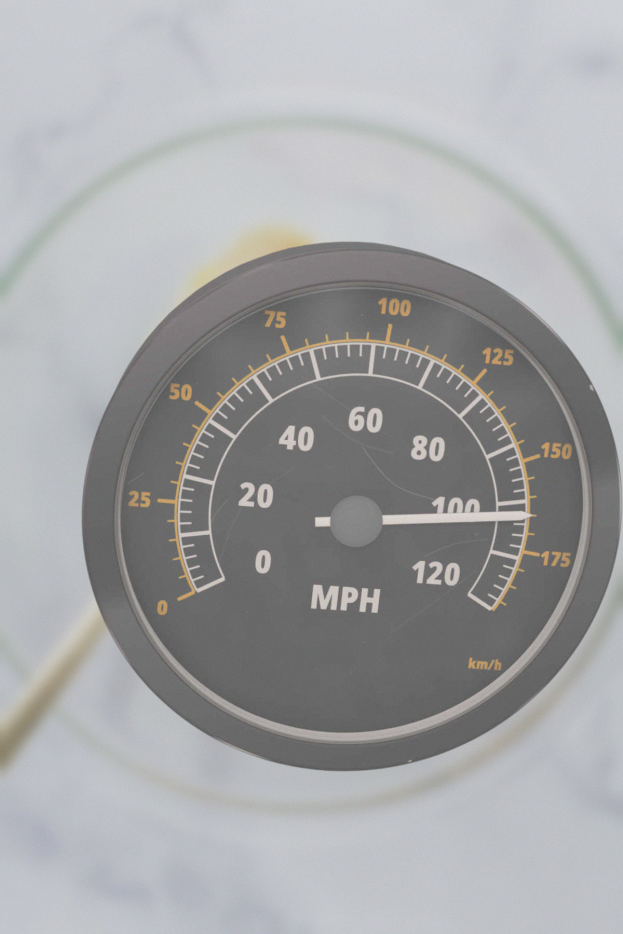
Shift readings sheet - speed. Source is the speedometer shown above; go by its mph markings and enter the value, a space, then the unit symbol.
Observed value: 102 mph
